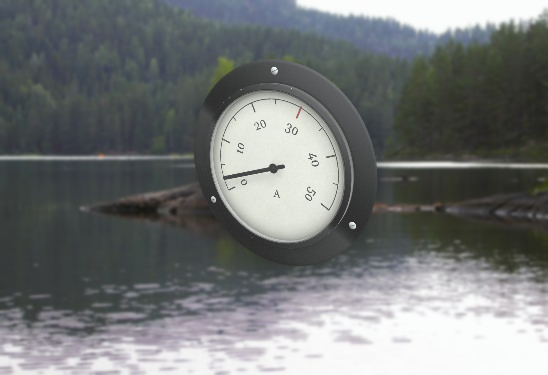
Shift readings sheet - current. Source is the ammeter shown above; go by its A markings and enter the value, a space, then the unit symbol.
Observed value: 2.5 A
